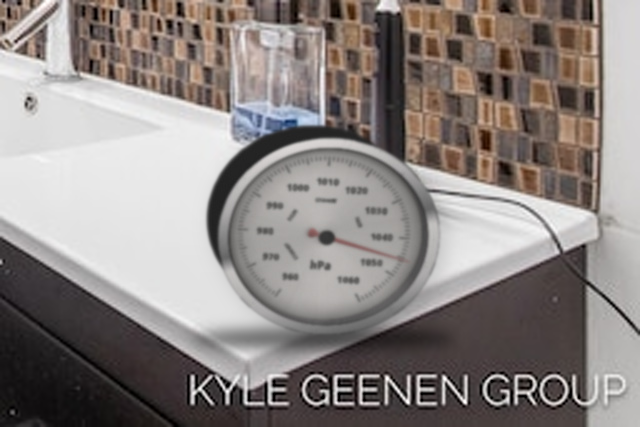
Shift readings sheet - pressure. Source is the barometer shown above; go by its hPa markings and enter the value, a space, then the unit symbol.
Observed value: 1045 hPa
